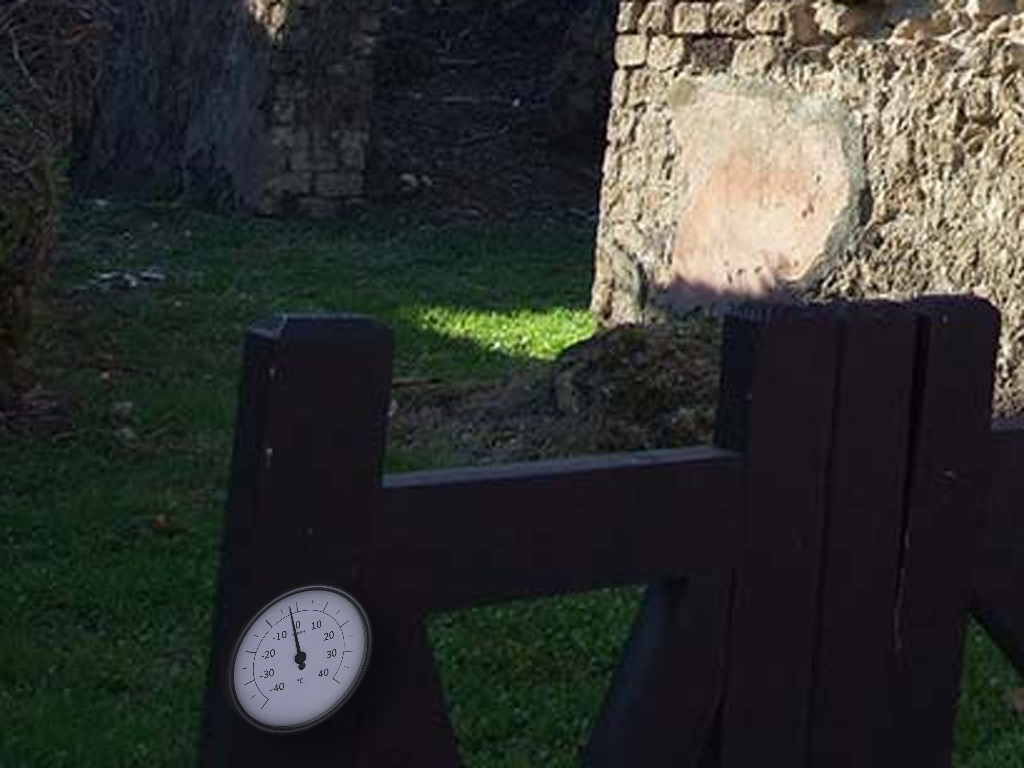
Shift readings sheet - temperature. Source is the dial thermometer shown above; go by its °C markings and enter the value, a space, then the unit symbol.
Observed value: -2.5 °C
